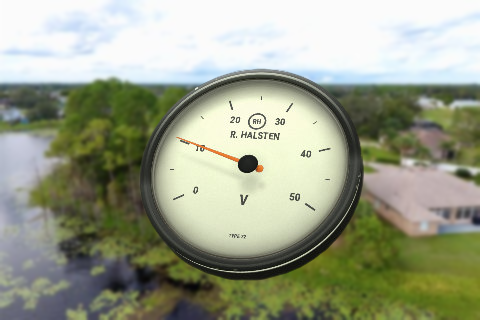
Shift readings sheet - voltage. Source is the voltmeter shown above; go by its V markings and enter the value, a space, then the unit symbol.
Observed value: 10 V
